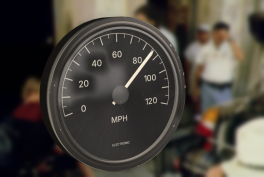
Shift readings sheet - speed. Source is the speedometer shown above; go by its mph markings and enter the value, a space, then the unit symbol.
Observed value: 85 mph
